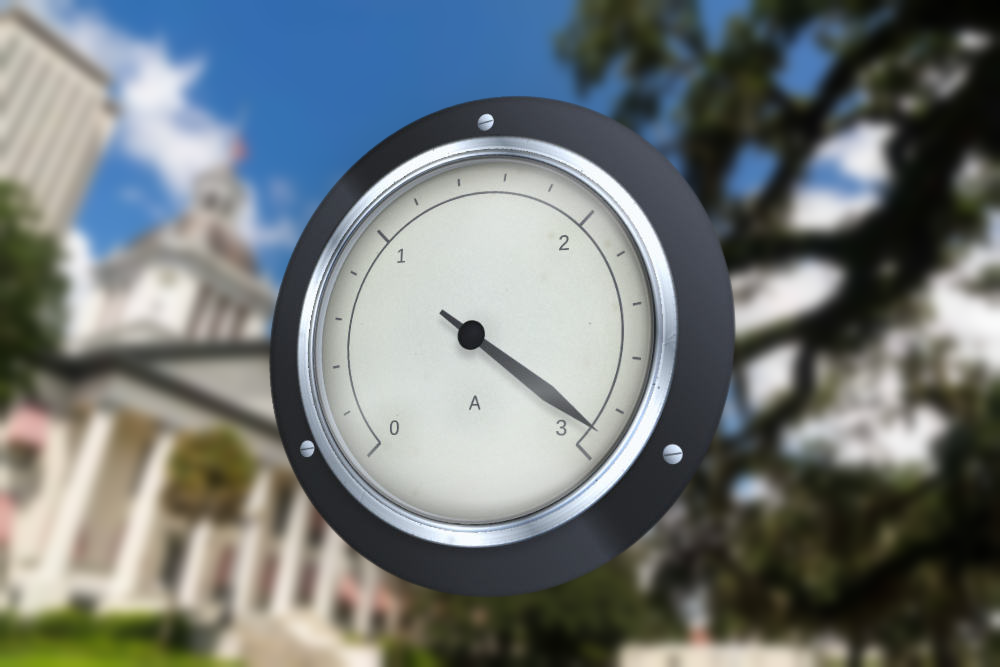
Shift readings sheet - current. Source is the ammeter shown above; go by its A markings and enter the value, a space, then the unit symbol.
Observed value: 2.9 A
